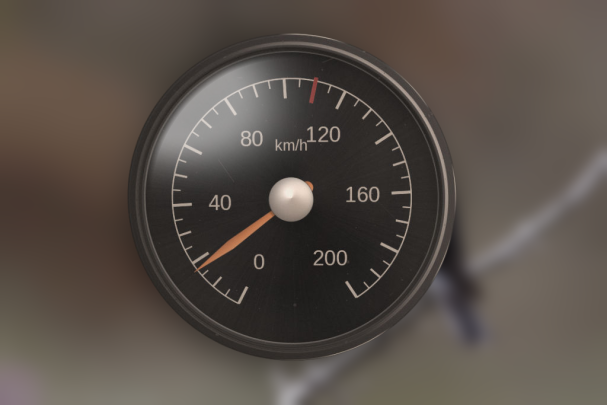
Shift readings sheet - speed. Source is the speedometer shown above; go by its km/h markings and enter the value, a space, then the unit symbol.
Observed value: 17.5 km/h
